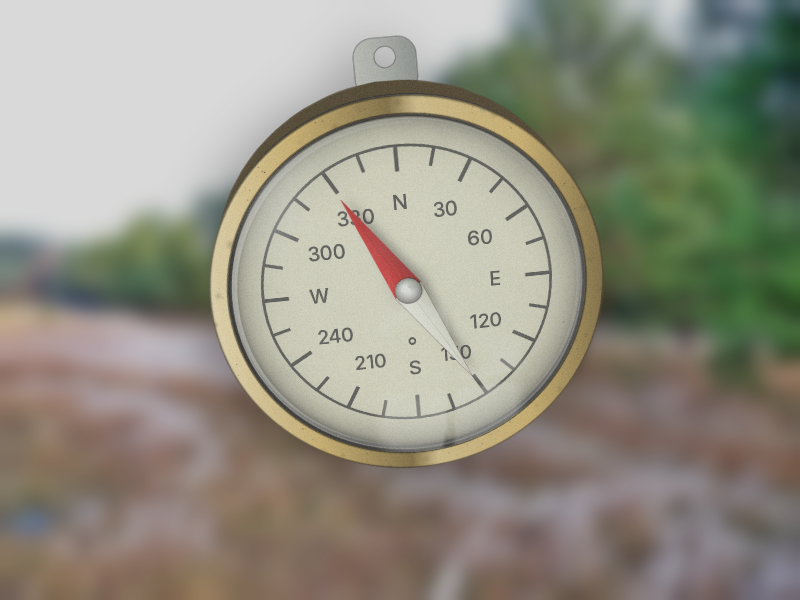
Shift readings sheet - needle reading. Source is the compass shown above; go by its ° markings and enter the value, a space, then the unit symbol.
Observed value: 330 °
